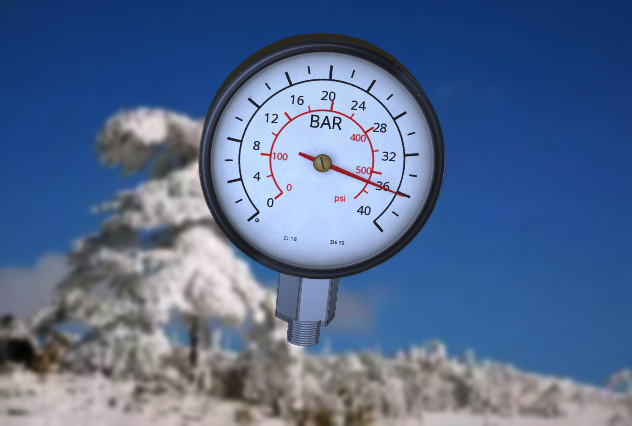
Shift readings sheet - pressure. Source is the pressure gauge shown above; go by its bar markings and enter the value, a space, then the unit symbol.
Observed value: 36 bar
